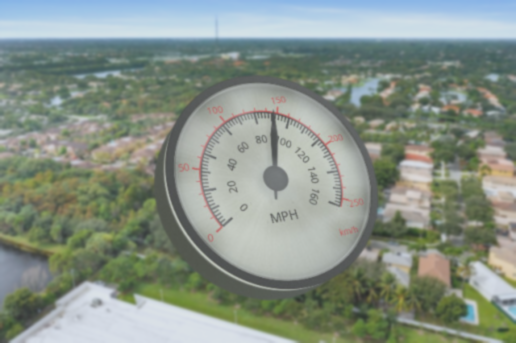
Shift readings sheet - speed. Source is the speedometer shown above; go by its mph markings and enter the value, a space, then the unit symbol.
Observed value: 90 mph
